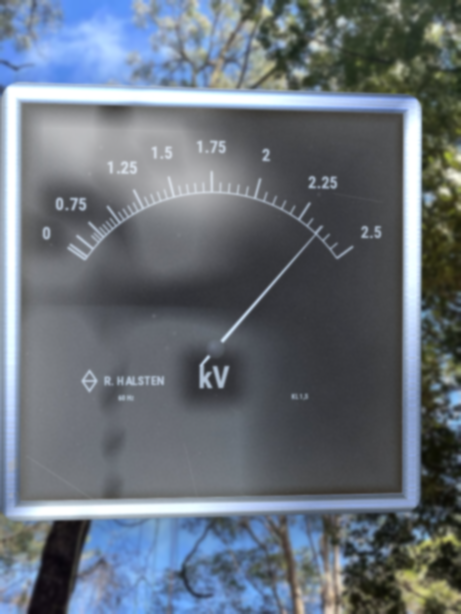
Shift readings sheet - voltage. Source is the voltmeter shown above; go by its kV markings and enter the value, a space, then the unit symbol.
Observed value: 2.35 kV
